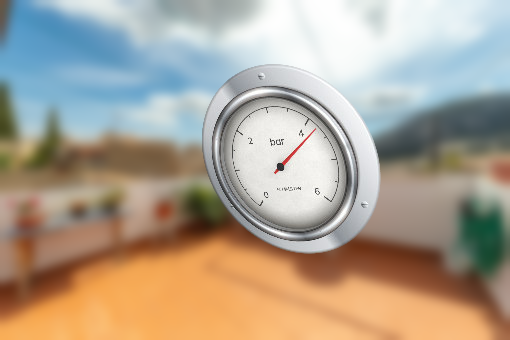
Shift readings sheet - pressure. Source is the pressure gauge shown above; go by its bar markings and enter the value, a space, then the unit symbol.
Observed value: 4.25 bar
